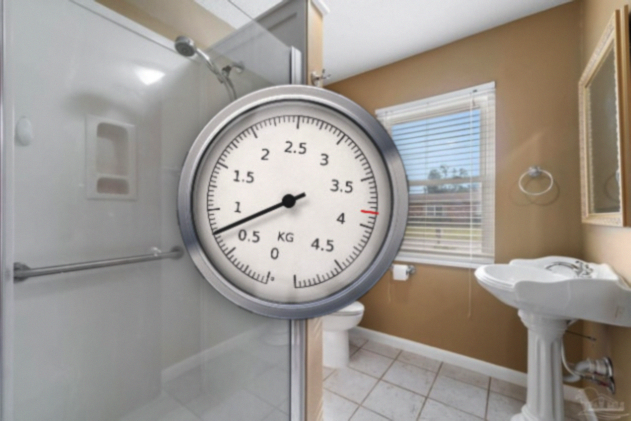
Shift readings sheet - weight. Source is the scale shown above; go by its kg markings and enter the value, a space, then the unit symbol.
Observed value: 0.75 kg
